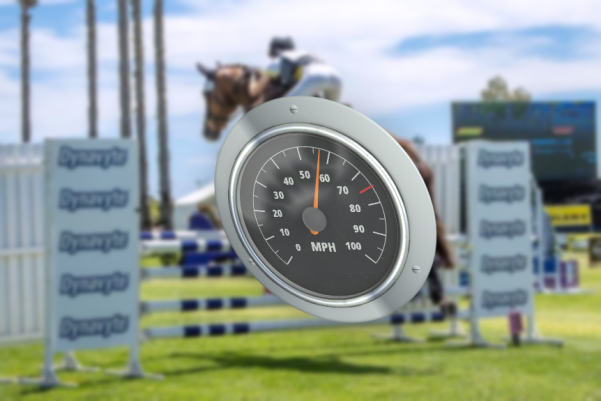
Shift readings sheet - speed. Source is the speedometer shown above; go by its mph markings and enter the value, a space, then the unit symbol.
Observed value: 57.5 mph
